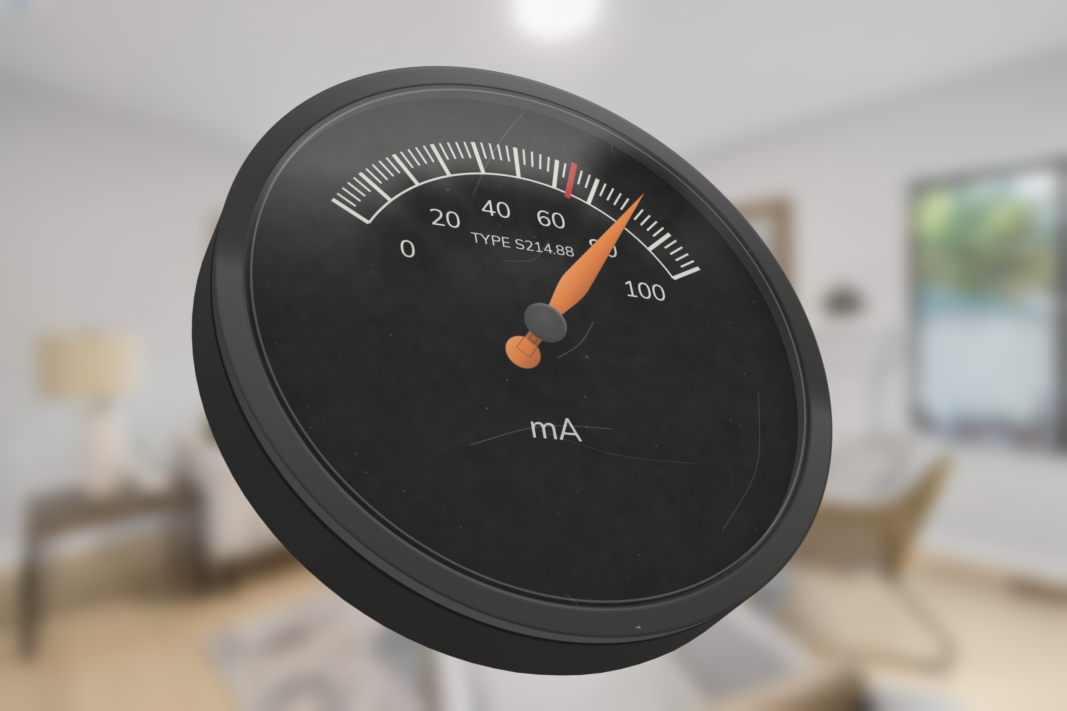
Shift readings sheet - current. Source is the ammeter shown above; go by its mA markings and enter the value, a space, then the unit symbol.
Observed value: 80 mA
